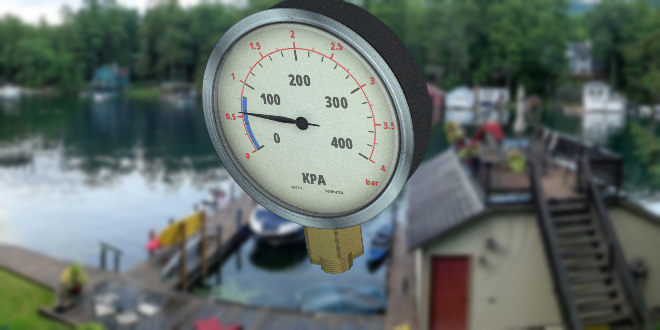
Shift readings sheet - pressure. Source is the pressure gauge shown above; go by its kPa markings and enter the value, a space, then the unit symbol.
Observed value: 60 kPa
